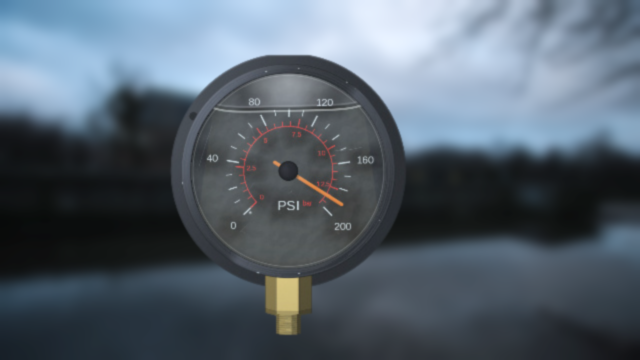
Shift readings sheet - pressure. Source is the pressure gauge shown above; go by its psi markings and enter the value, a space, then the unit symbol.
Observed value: 190 psi
